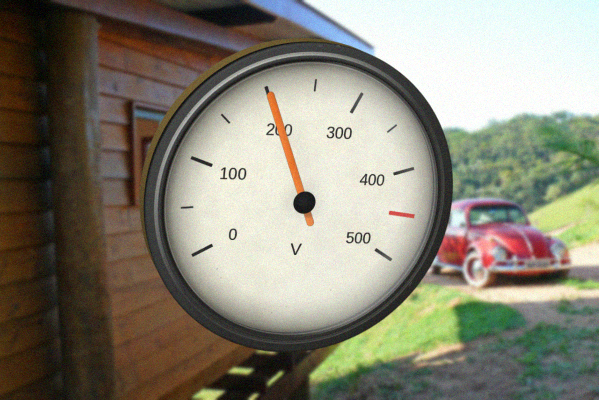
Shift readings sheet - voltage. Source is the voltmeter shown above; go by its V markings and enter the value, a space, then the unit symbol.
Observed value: 200 V
